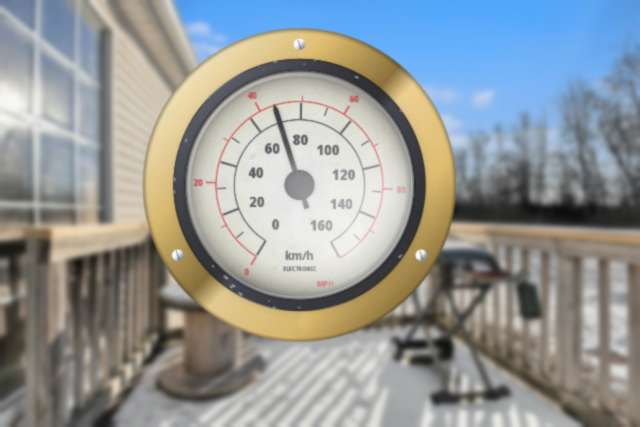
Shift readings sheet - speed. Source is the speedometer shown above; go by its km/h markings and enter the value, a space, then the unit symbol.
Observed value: 70 km/h
